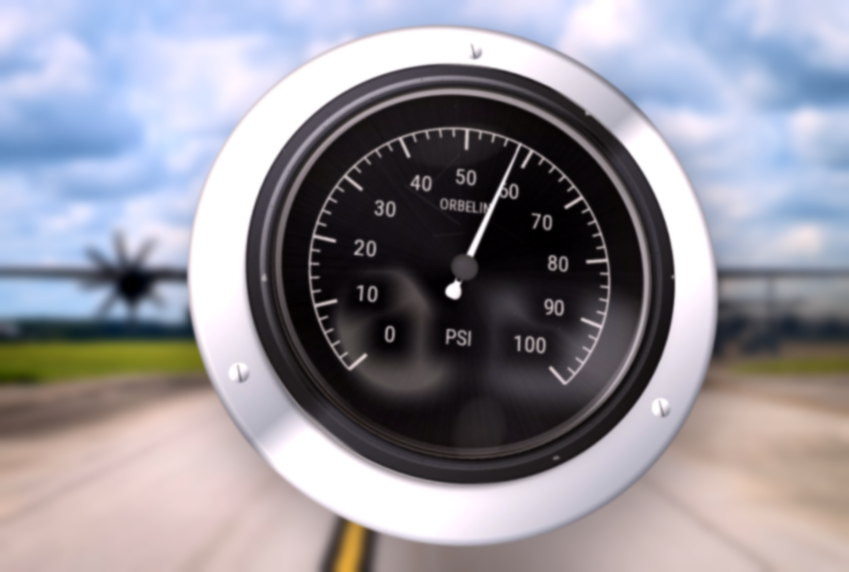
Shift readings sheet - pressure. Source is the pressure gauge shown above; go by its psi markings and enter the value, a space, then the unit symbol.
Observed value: 58 psi
